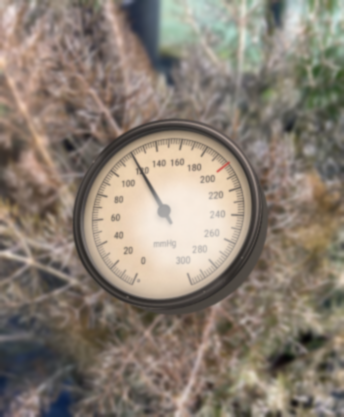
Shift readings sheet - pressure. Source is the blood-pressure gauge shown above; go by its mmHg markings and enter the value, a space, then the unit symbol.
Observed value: 120 mmHg
